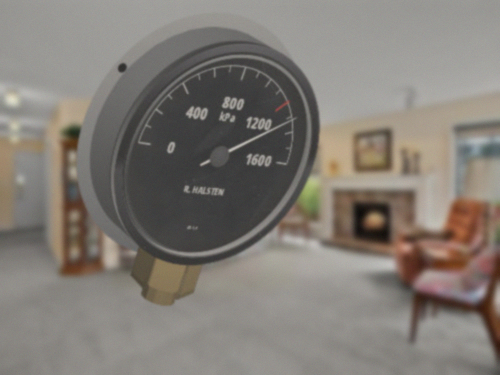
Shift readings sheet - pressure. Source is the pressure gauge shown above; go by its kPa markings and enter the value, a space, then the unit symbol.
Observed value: 1300 kPa
